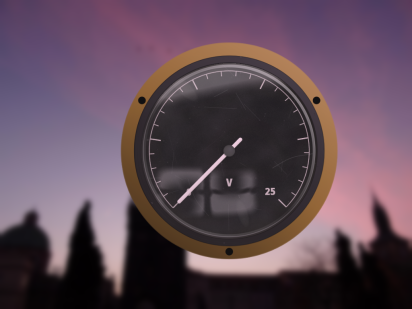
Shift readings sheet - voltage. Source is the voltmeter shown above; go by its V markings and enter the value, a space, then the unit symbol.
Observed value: 0 V
